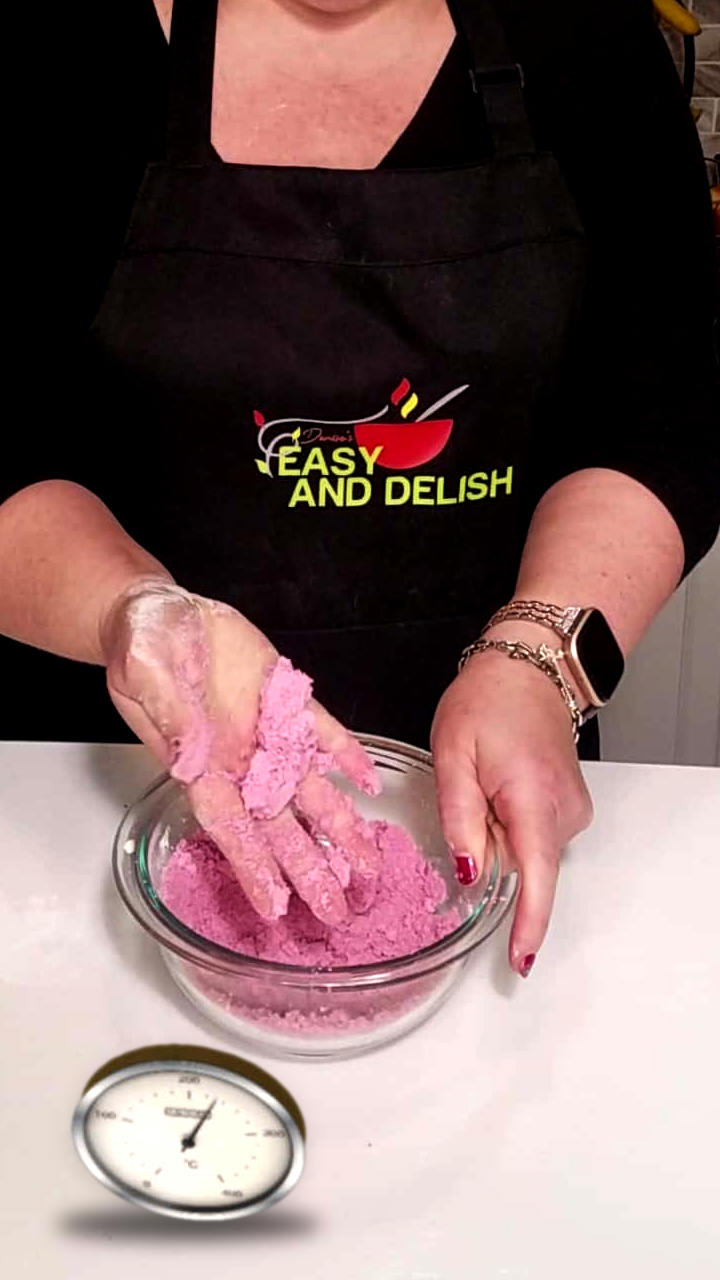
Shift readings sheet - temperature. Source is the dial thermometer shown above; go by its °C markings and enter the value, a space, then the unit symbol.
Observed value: 230 °C
